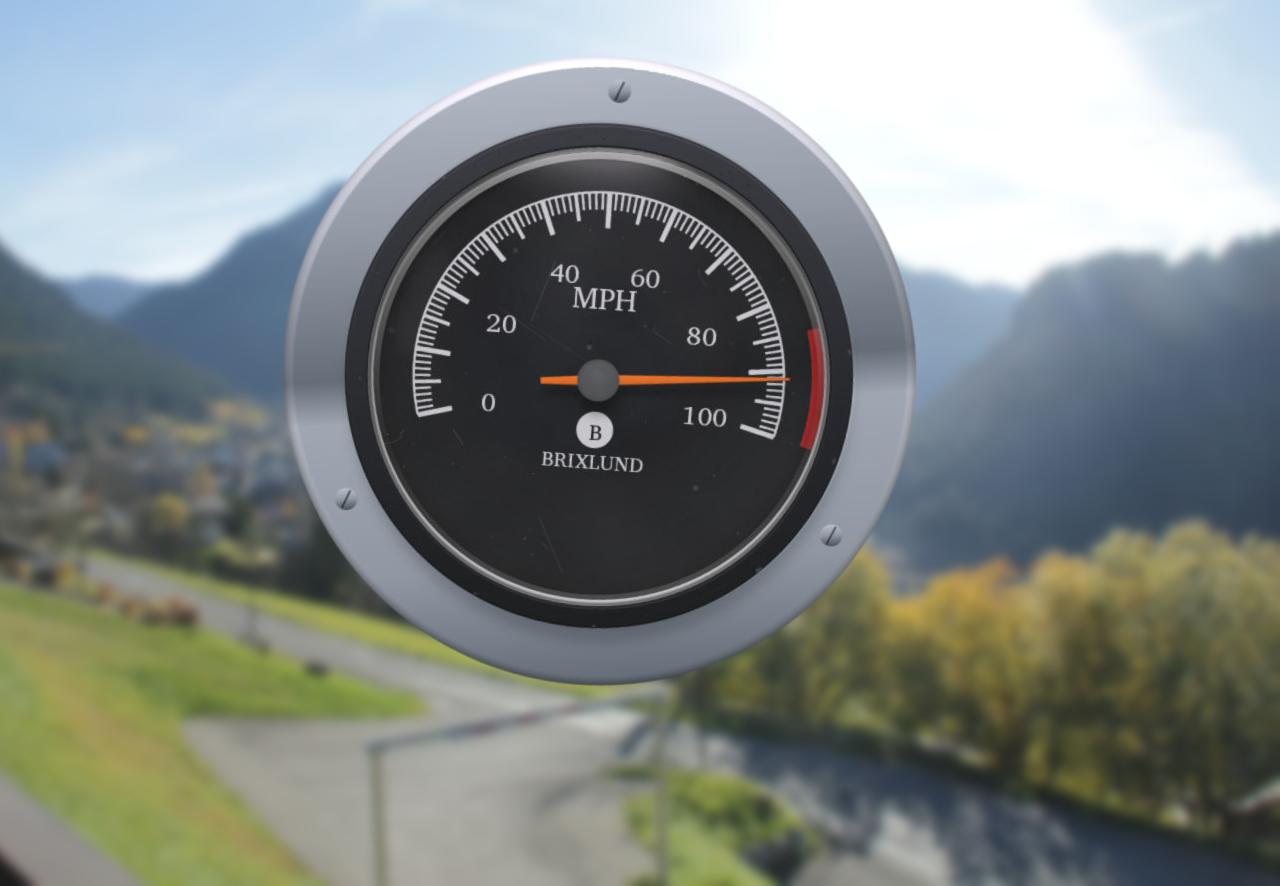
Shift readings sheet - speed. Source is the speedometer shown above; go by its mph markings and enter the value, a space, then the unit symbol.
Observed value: 91 mph
